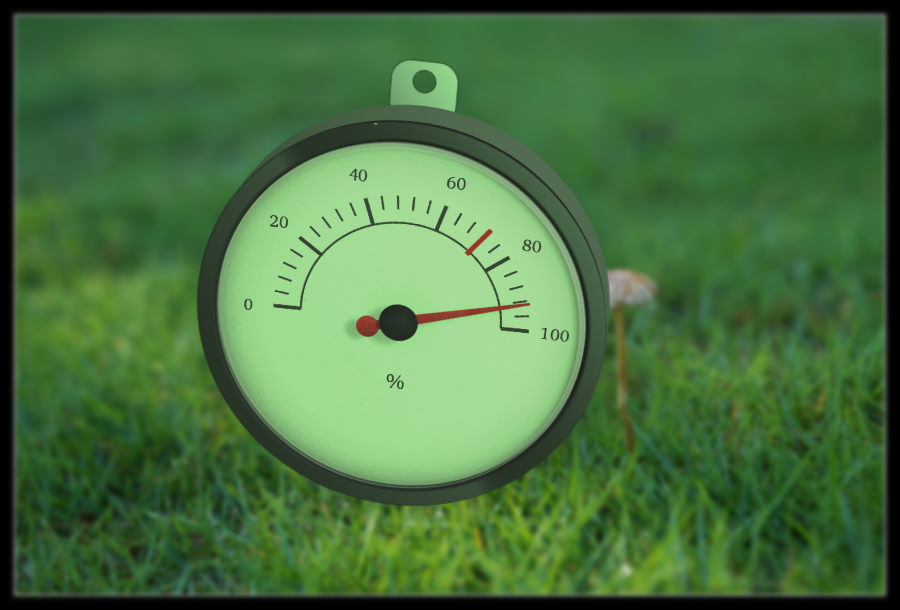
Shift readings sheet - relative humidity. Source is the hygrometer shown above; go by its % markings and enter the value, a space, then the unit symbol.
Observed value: 92 %
